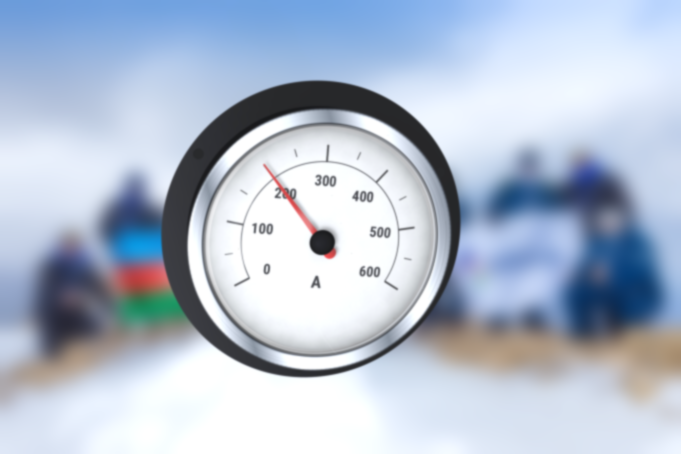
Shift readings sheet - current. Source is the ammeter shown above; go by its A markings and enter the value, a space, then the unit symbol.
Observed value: 200 A
